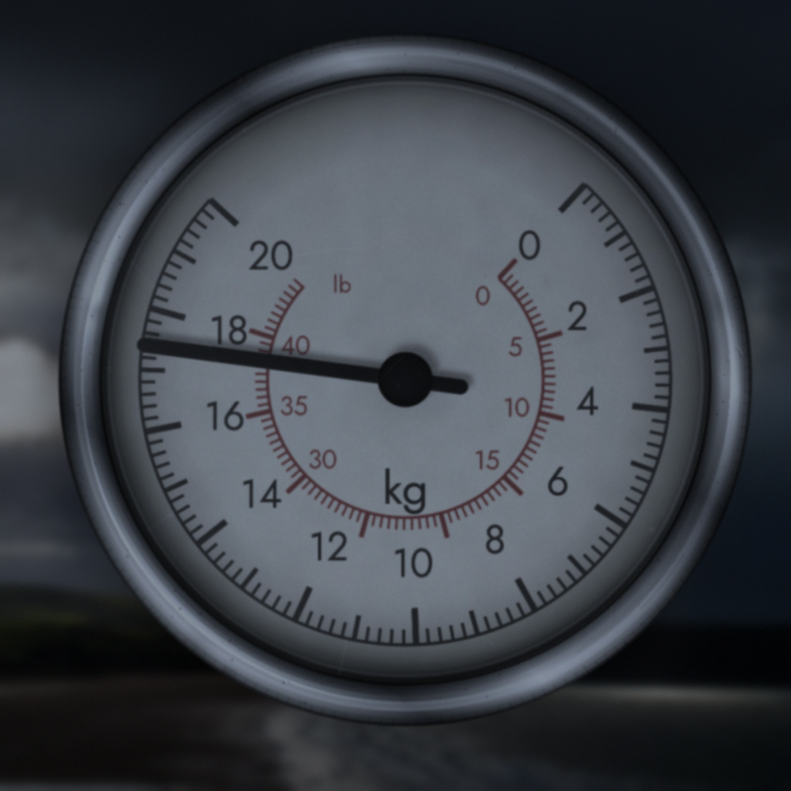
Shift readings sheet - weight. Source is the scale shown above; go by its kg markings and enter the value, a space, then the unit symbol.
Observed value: 17.4 kg
